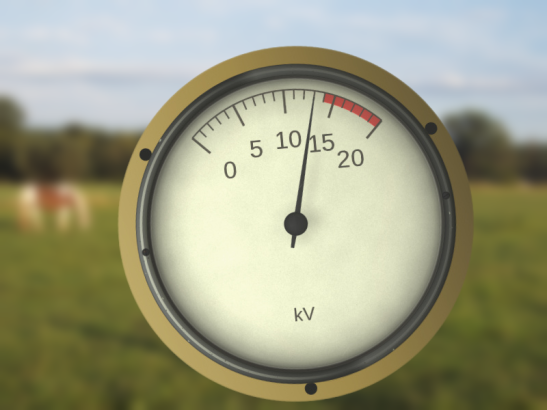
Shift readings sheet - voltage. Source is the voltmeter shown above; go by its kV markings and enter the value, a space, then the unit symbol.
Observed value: 13 kV
